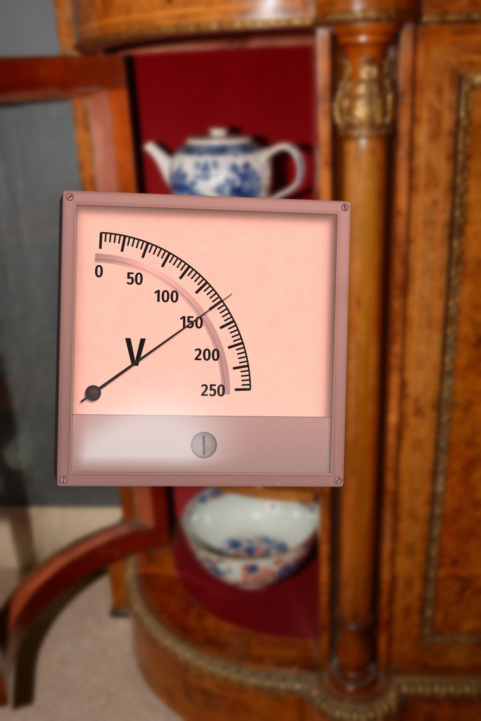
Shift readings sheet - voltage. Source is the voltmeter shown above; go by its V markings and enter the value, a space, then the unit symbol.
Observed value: 150 V
